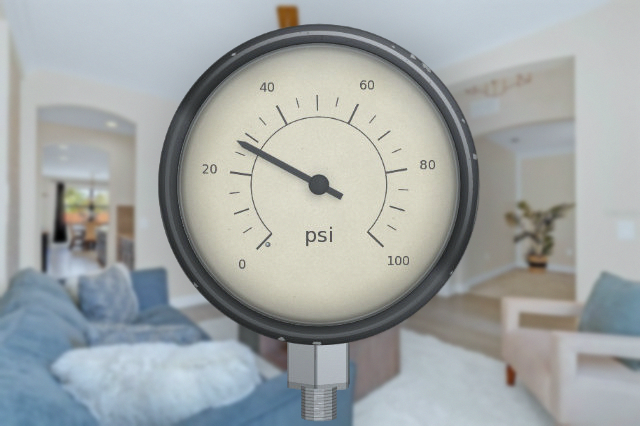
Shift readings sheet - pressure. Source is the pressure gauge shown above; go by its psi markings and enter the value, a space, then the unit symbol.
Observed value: 27.5 psi
